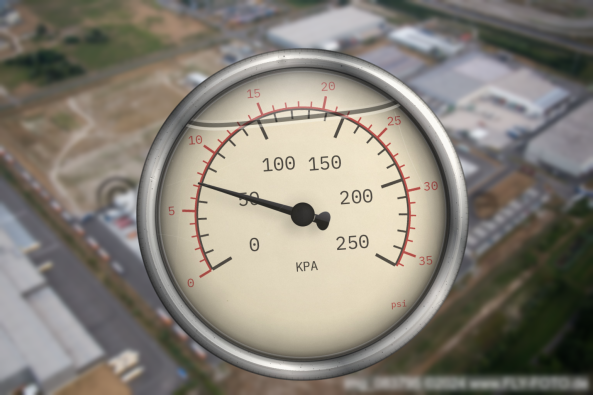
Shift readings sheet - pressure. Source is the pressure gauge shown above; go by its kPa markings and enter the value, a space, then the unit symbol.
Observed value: 50 kPa
